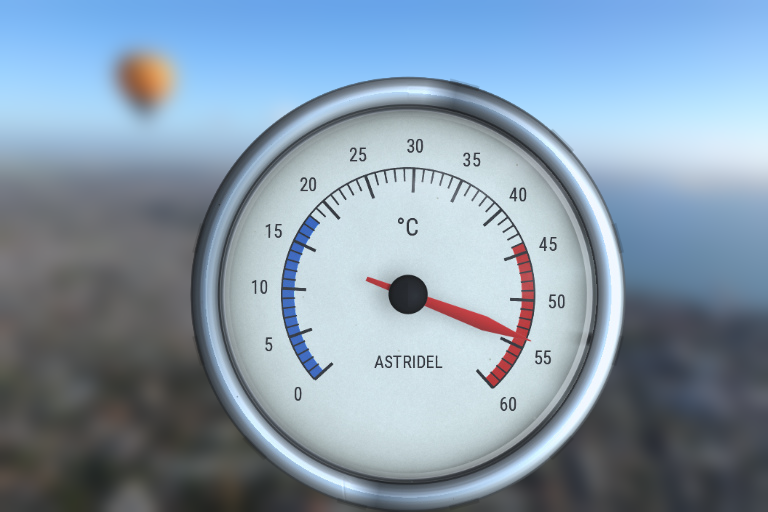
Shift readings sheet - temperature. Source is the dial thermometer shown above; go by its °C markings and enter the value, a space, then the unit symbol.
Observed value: 54 °C
